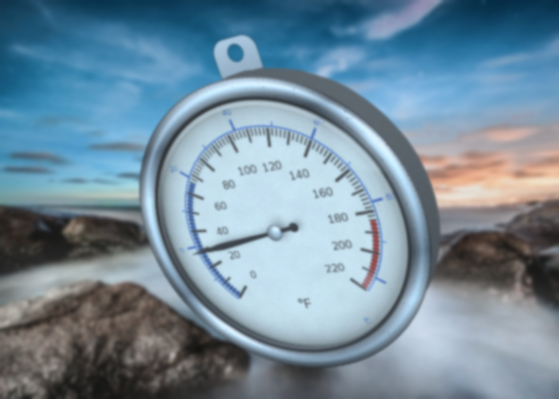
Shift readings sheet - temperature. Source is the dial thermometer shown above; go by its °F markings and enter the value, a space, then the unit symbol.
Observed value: 30 °F
